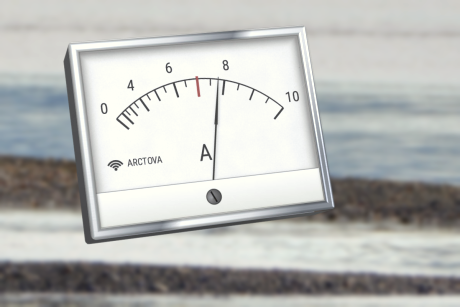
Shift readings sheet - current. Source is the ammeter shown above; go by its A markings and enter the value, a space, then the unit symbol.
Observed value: 7.75 A
